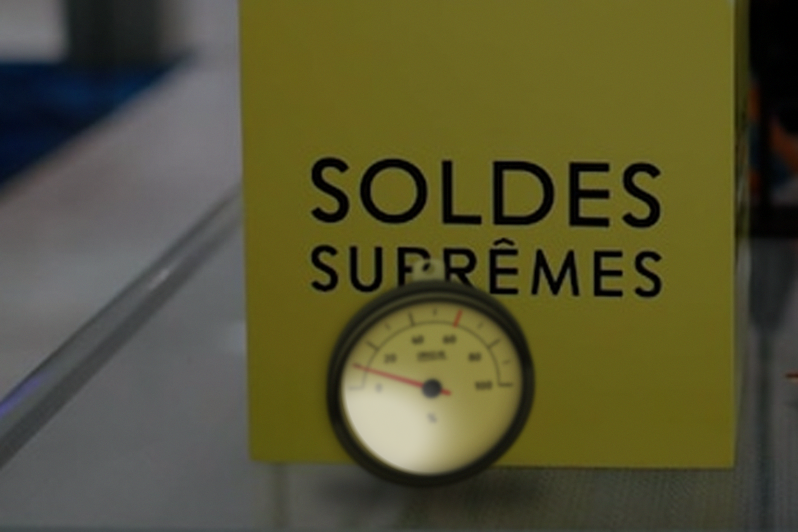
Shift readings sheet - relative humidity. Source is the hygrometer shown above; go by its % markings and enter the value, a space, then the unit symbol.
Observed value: 10 %
